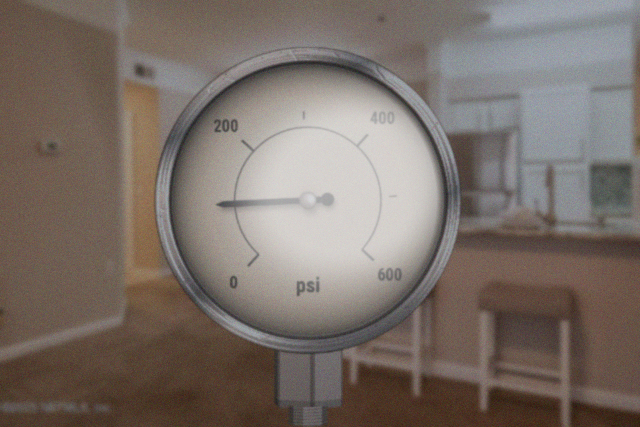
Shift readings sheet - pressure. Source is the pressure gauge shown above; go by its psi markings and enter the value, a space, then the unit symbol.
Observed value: 100 psi
